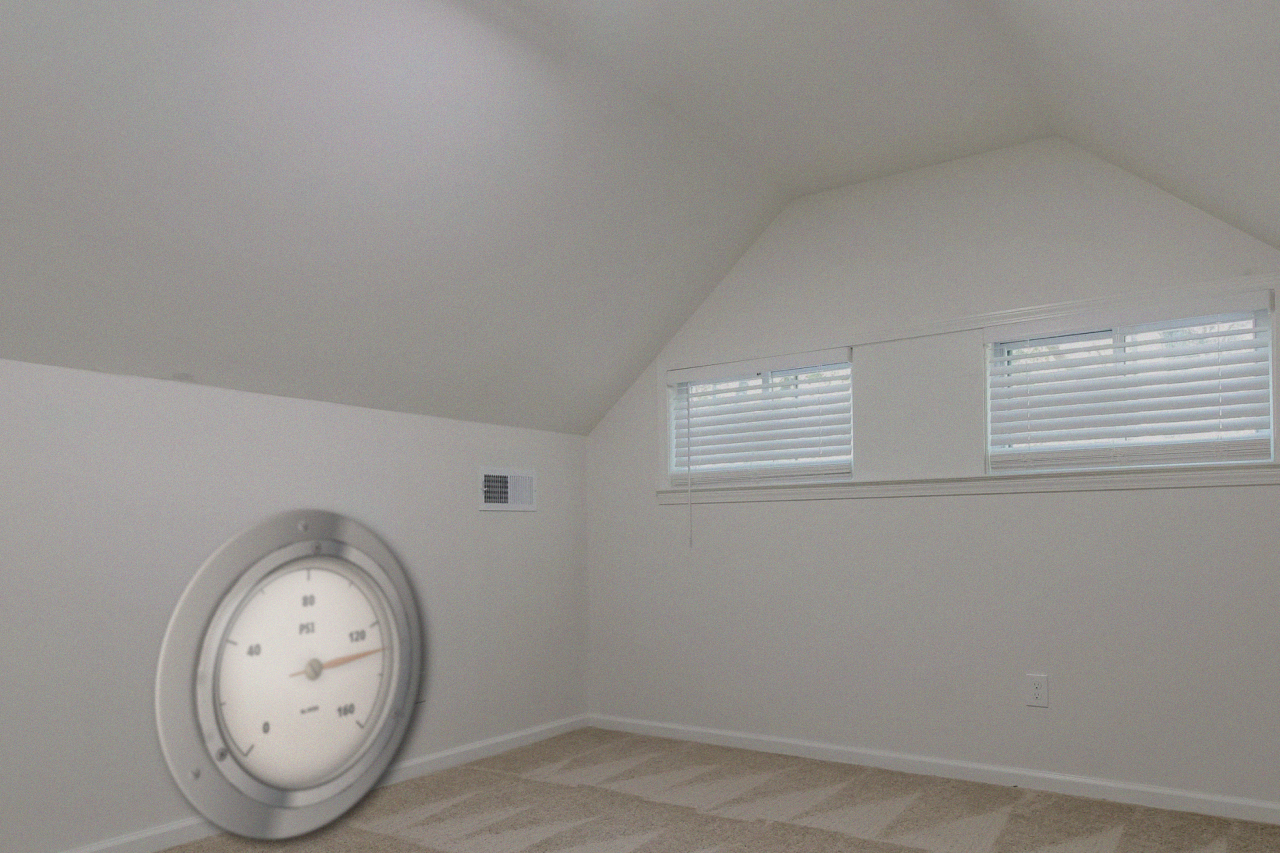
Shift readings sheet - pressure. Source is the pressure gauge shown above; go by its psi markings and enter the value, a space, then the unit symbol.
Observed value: 130 psi
